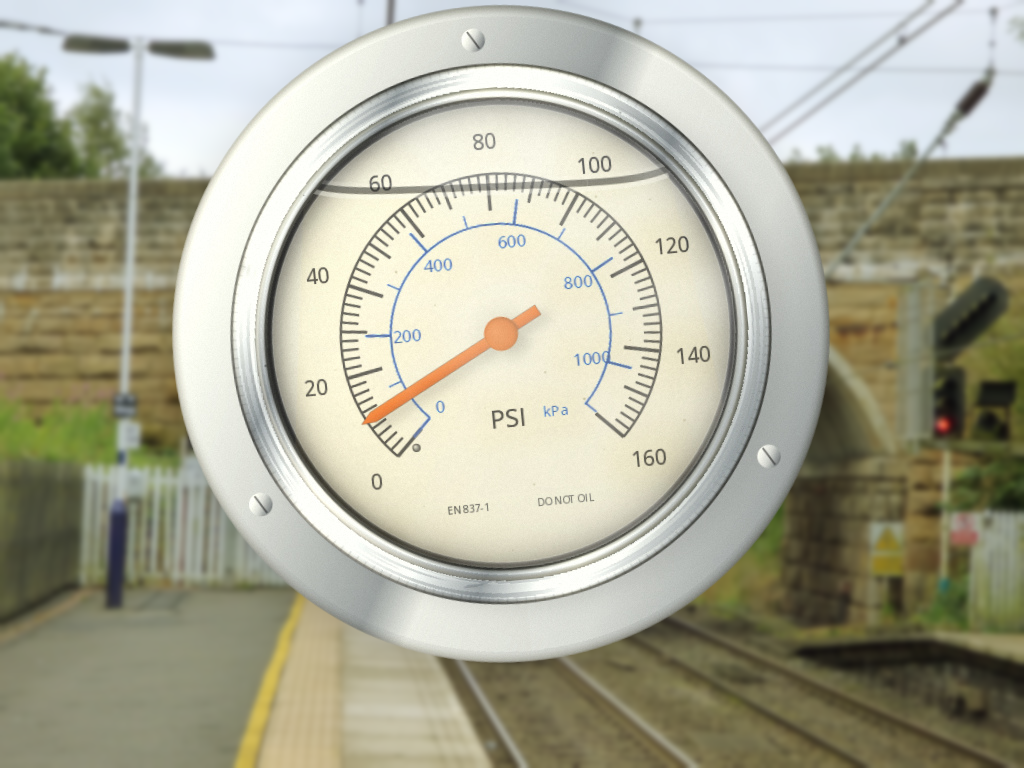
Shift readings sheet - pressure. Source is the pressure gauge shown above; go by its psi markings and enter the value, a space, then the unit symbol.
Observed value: 10 psi
